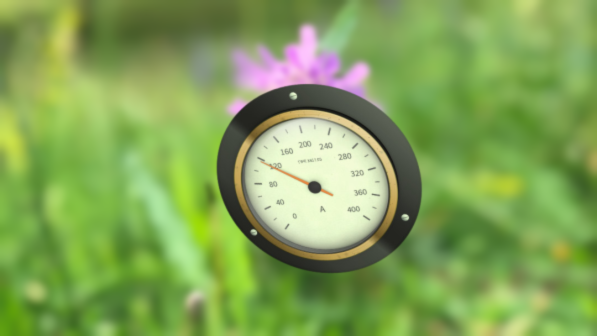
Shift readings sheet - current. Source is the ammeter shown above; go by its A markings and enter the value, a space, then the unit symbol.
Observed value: 120 A
